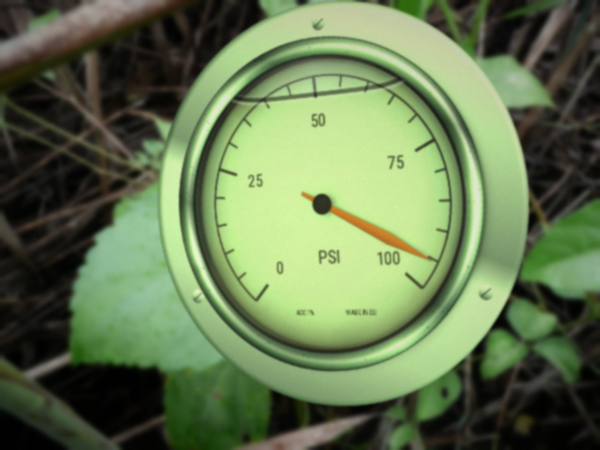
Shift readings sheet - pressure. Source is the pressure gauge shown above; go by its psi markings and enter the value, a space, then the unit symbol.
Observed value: 95 psi
